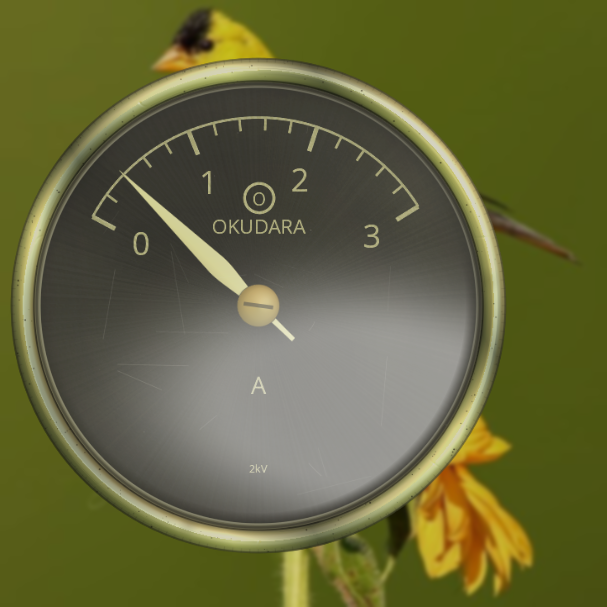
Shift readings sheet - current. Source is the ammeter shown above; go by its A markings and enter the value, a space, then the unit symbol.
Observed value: 0.4 A
